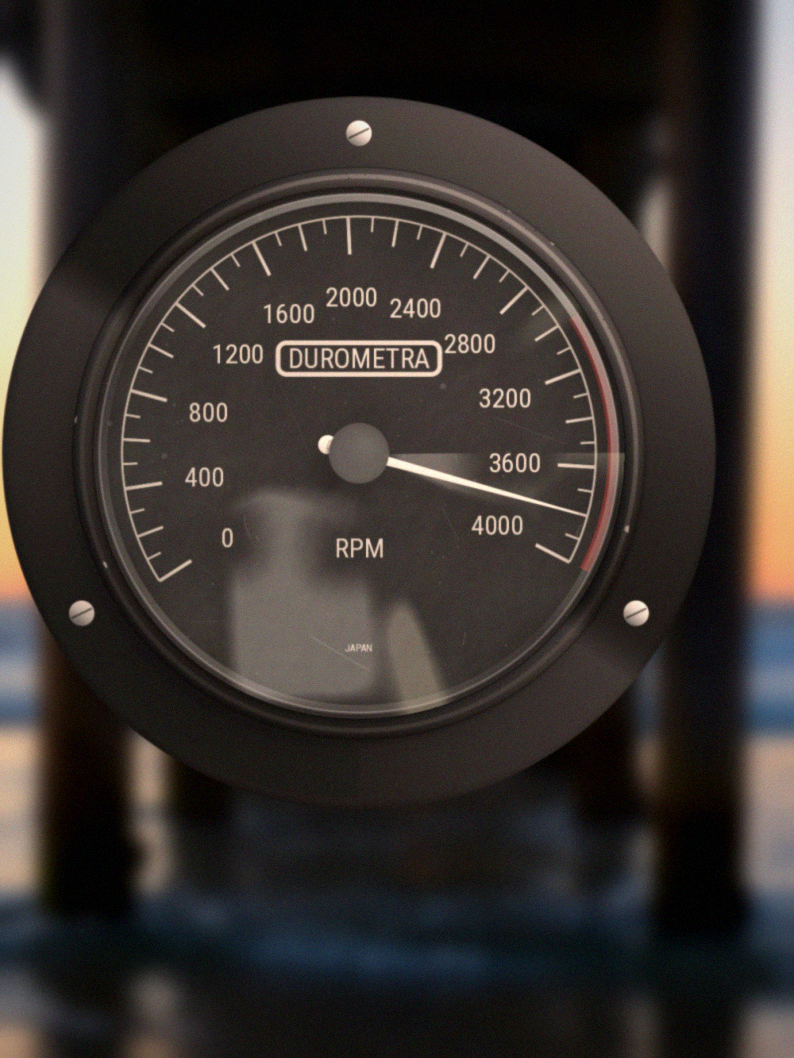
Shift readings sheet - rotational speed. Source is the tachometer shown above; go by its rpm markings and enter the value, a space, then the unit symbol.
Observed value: 3800 rpm
